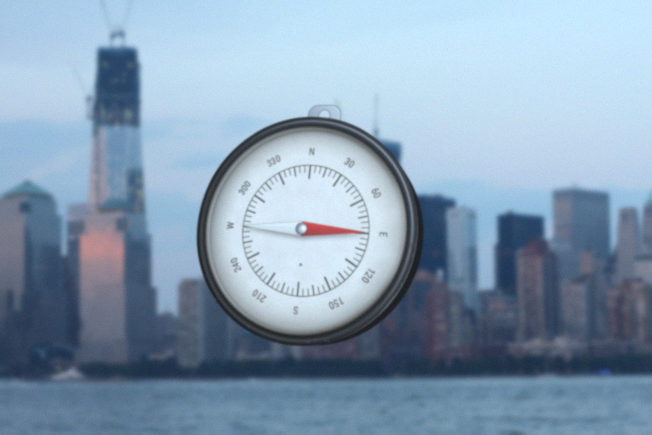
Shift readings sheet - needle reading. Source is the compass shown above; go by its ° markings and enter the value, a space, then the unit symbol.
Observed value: 90 °
